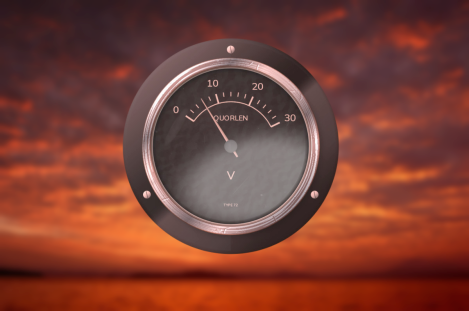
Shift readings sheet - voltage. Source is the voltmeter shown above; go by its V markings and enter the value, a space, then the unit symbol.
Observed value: 6 V
